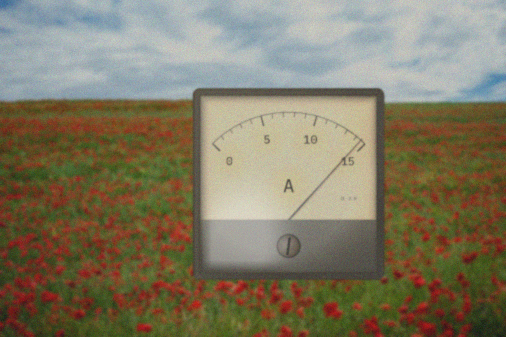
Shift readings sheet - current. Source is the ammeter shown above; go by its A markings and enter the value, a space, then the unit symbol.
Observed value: 14.5 A
